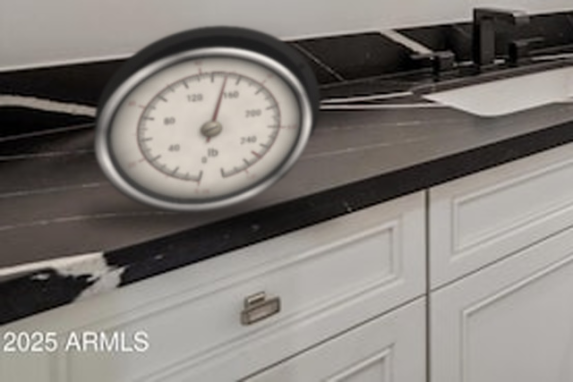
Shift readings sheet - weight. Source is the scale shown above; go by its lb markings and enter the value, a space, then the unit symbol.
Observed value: 150 lb
